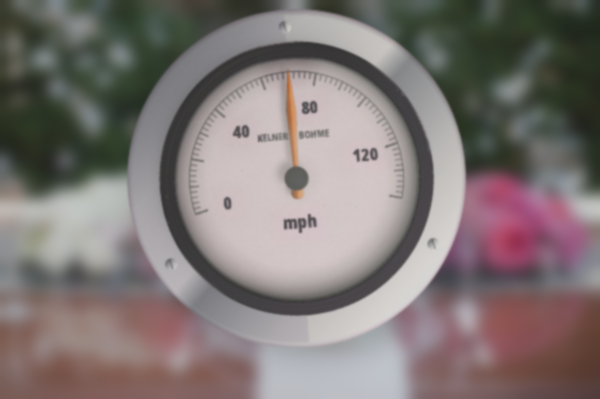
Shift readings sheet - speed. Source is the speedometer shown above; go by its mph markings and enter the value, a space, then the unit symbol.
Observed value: 70 mph
